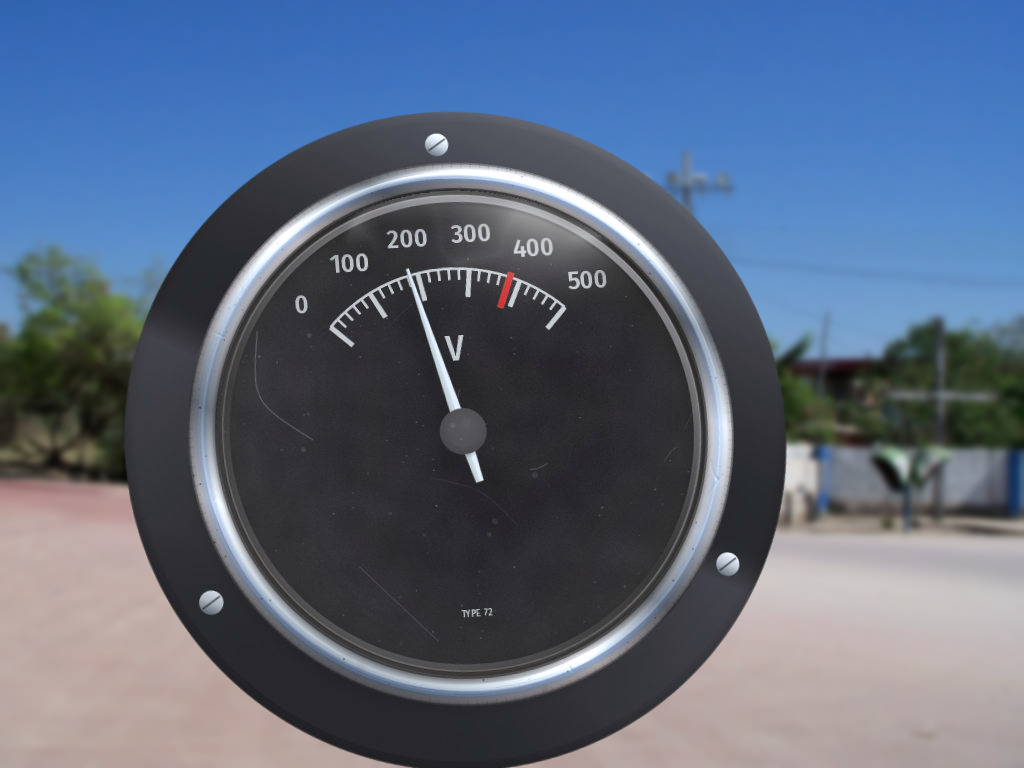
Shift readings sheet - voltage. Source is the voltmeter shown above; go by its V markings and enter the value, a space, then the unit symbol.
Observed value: 180 V
